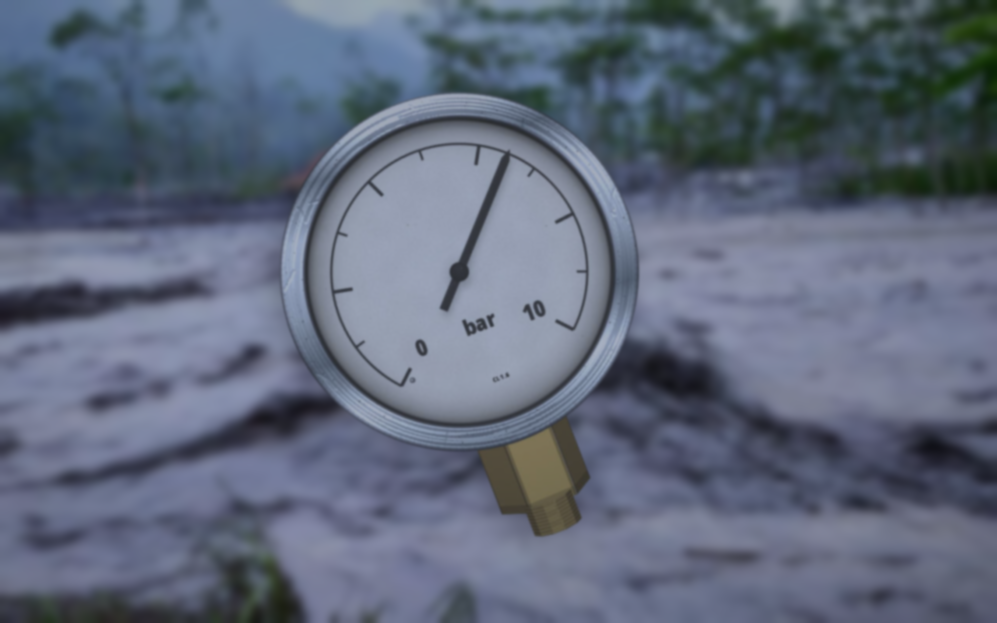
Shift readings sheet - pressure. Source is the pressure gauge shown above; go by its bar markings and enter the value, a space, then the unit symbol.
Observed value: 6.5 bar
